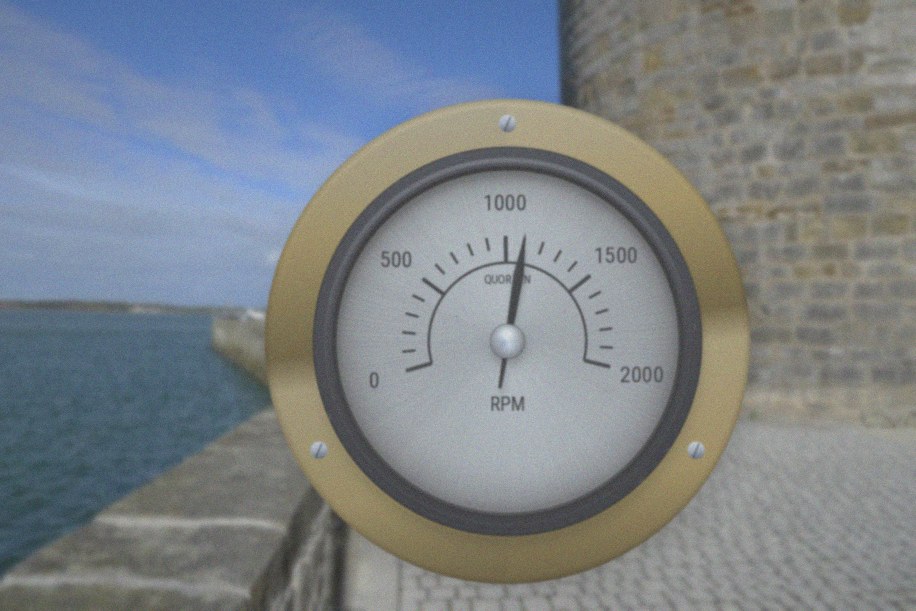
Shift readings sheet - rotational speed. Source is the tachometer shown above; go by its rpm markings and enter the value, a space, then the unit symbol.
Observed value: 1100 rpm
